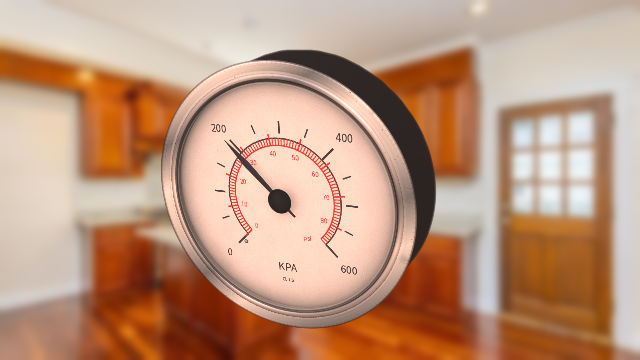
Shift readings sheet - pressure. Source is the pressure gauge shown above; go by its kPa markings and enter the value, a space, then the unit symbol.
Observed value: 200 kPa
